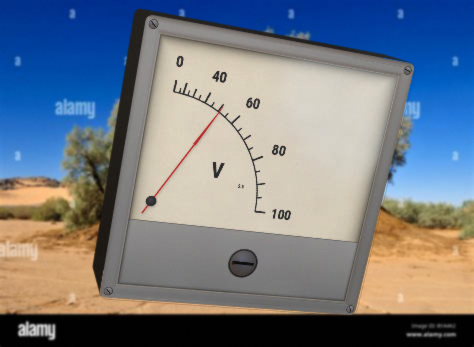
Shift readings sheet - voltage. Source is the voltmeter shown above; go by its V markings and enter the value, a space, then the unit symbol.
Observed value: 50 V
